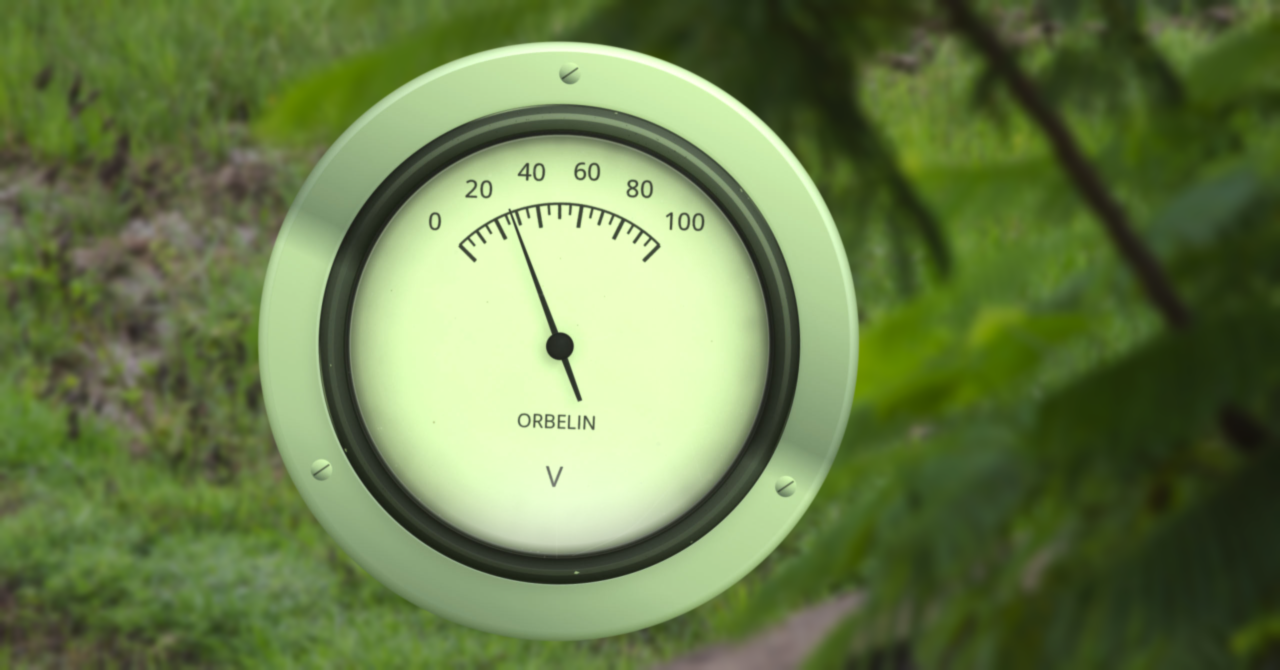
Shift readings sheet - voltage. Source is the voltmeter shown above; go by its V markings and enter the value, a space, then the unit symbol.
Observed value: 27.5 V
